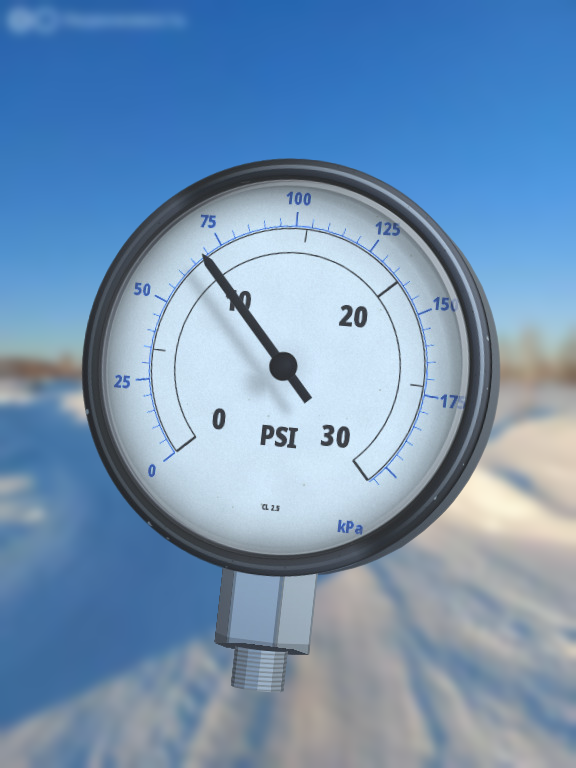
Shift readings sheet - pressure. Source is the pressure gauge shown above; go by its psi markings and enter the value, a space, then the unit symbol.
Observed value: 10 psi
